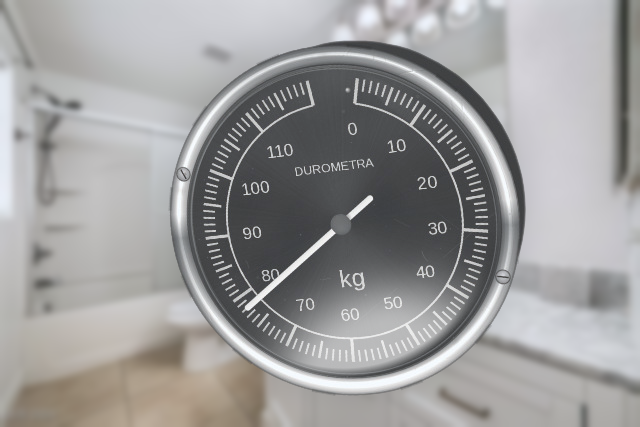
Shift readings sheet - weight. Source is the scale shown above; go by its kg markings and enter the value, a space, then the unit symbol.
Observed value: 78 kg
